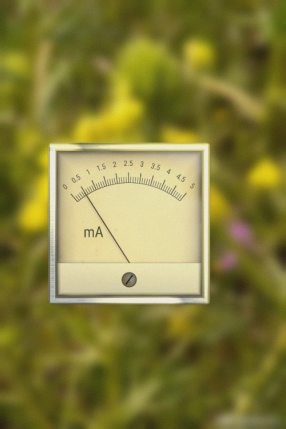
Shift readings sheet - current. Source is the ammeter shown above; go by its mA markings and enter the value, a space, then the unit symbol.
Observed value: 0.5 mA
